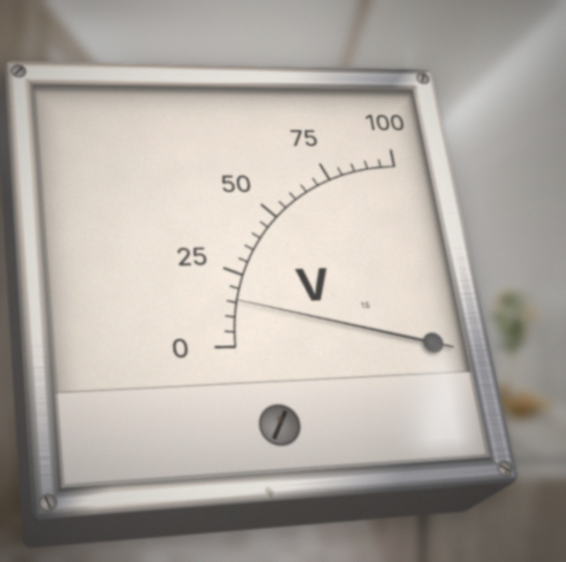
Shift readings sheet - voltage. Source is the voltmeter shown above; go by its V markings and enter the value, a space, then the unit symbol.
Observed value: 15 V
